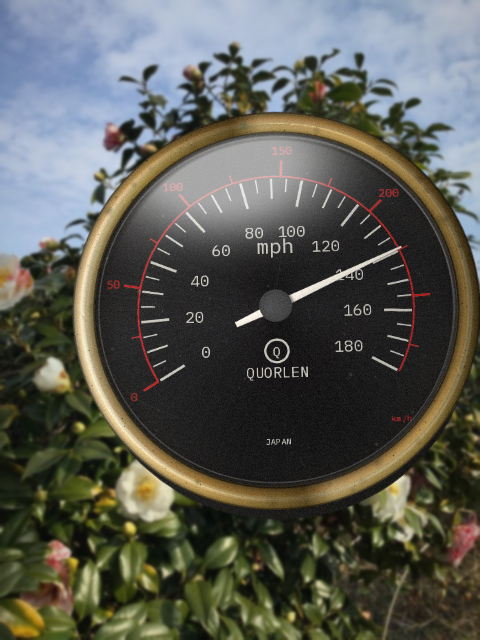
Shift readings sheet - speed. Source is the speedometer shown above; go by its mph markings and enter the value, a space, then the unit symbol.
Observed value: 140 mph
